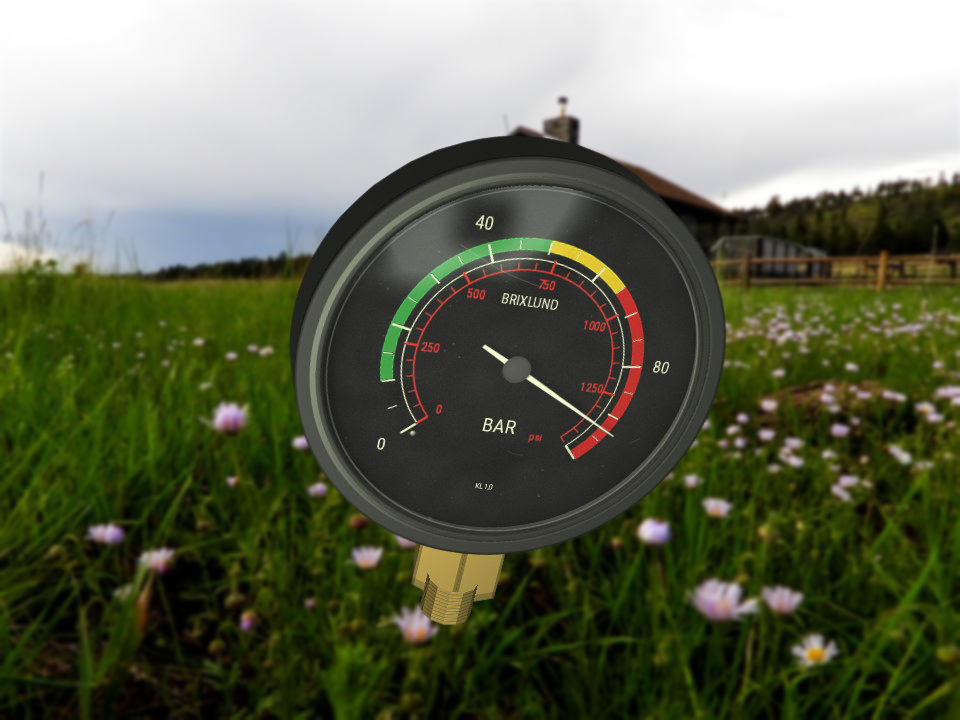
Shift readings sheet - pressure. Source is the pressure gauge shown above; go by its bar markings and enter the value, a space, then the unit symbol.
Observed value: 92.5 bar
